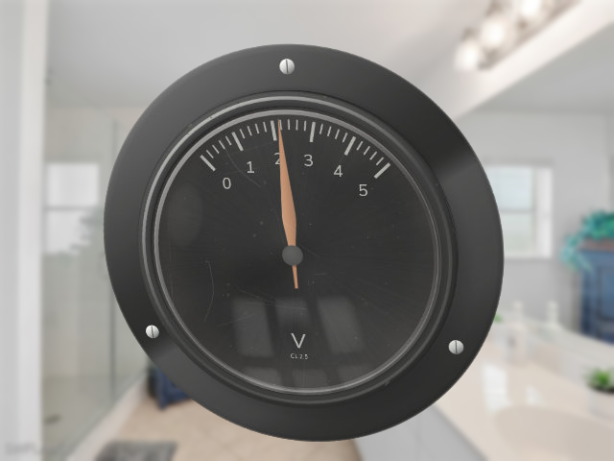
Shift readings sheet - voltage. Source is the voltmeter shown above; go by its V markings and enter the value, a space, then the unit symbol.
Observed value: 2.2 V
